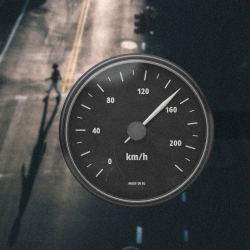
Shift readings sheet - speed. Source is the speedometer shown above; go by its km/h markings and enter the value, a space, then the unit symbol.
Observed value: 150 km/h
